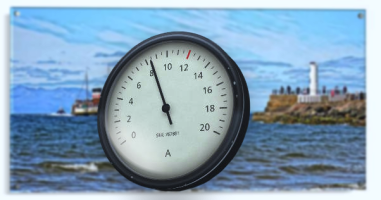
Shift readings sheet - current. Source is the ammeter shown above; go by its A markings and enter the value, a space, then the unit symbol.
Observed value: 8.5 A
